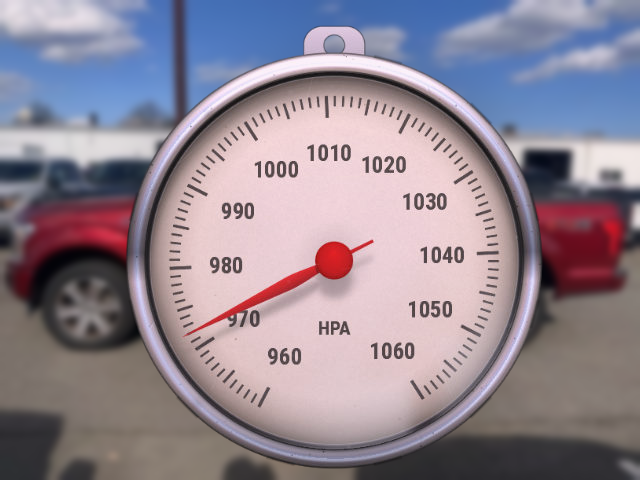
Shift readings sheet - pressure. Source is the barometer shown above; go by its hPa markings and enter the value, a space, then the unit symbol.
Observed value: 972 hPa
